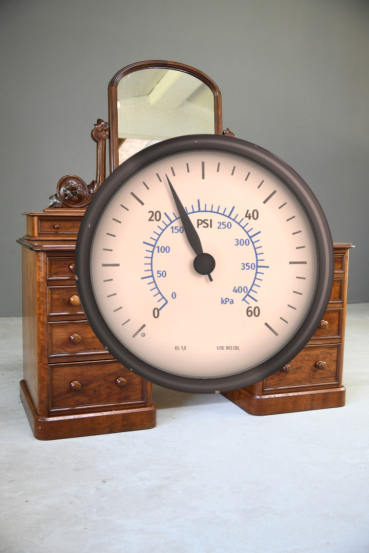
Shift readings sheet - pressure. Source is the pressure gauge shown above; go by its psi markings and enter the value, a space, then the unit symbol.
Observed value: 25 psi
